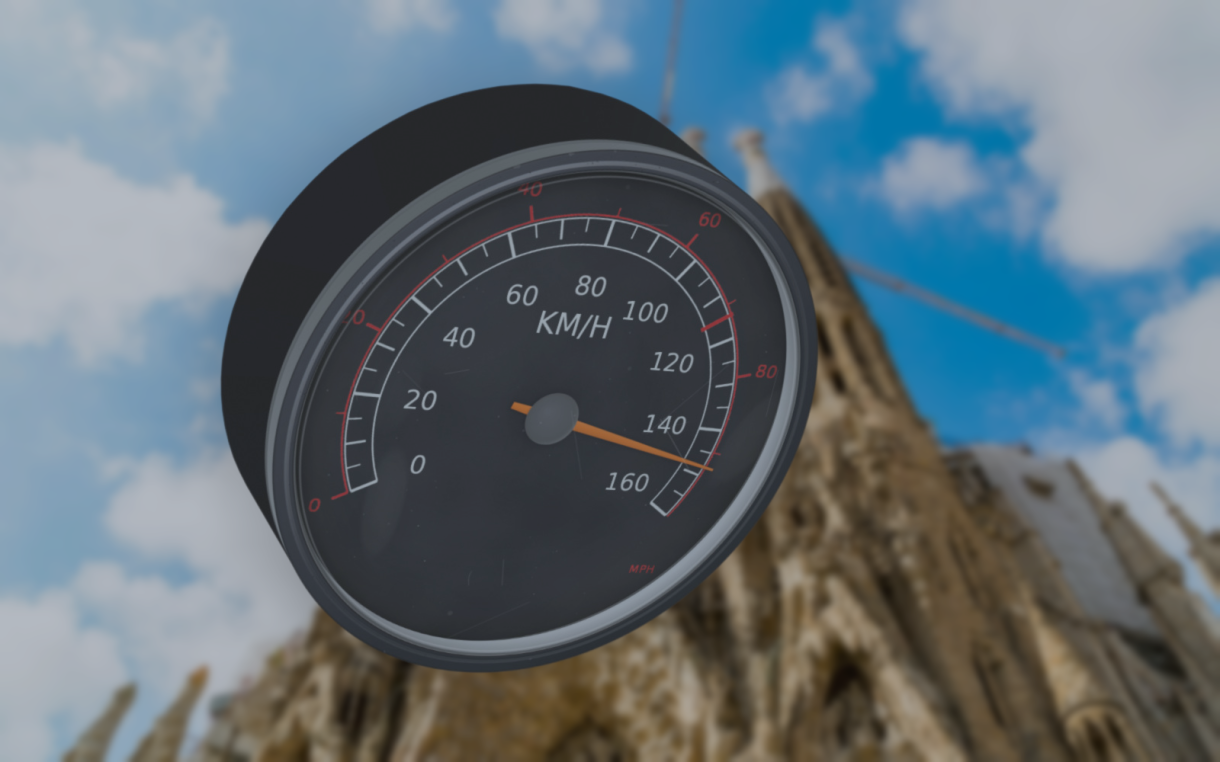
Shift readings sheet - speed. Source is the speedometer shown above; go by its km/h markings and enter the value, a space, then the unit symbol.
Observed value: 147.5 km/h
